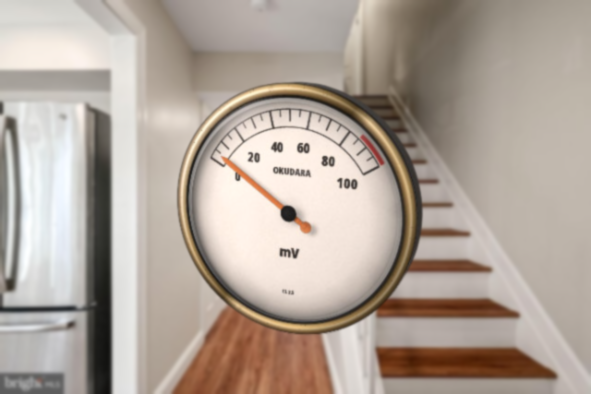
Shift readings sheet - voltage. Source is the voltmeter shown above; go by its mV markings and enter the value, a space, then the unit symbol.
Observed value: 5 mV
